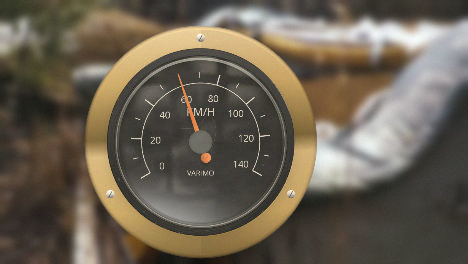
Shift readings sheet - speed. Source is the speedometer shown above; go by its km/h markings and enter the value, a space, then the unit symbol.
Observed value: 60 km/h
